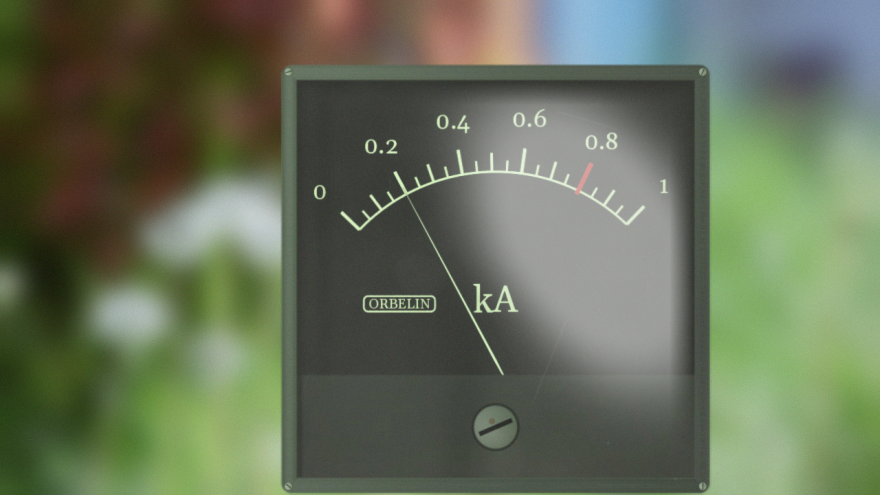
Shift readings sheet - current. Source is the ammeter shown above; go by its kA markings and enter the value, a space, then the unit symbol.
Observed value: 0.2 kA
